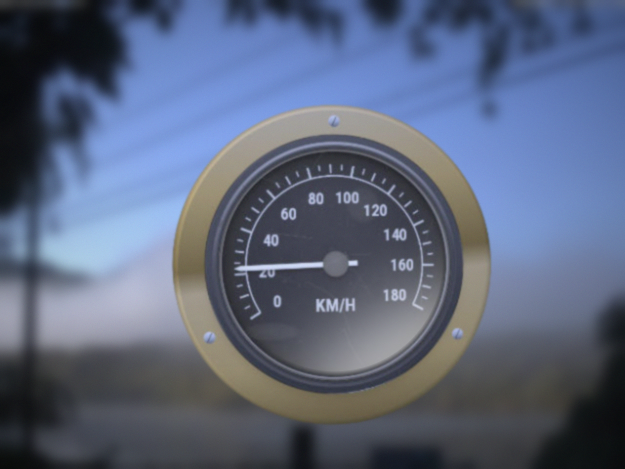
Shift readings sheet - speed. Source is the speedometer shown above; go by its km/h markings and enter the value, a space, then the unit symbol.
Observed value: 22.5 km/h
